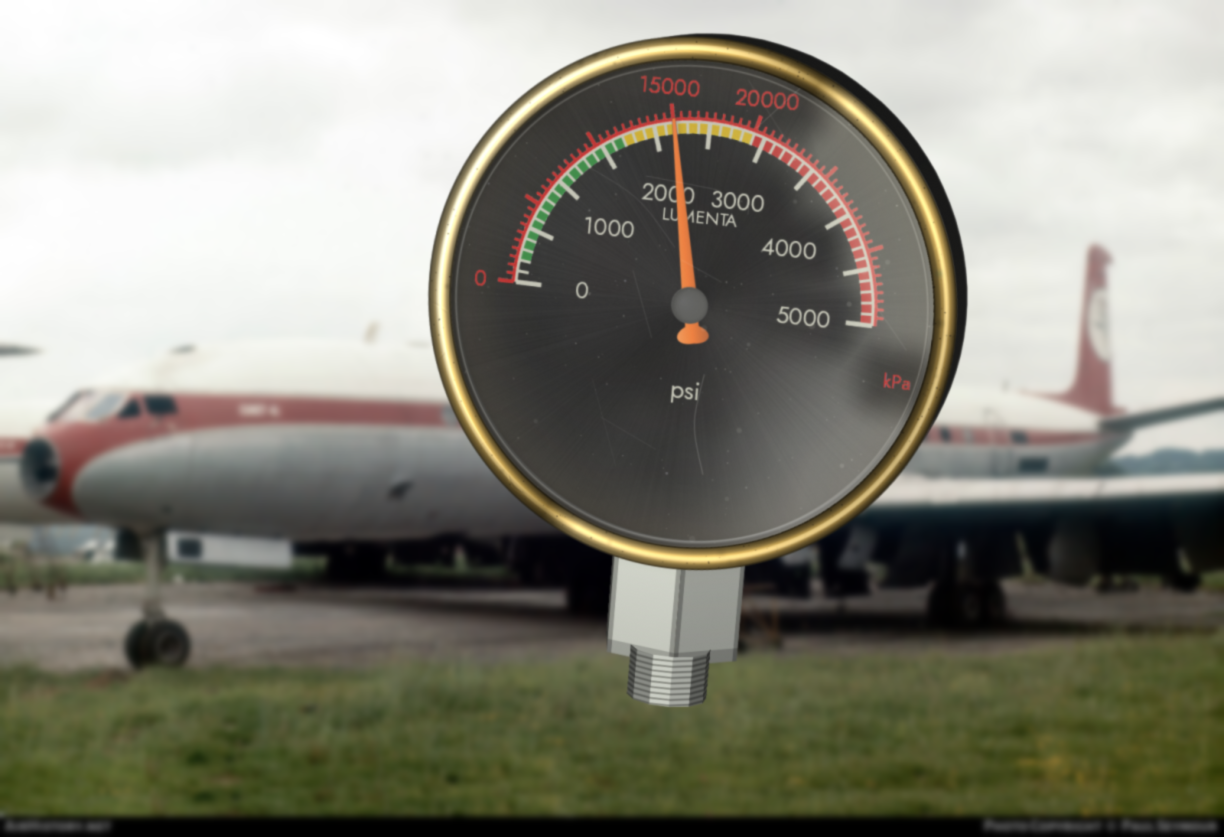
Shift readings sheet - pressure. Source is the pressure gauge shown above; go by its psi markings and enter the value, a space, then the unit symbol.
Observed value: 2200 psi
